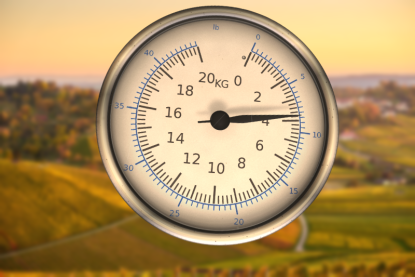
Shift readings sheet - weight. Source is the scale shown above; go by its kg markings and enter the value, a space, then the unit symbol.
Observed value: 3.8 kg
